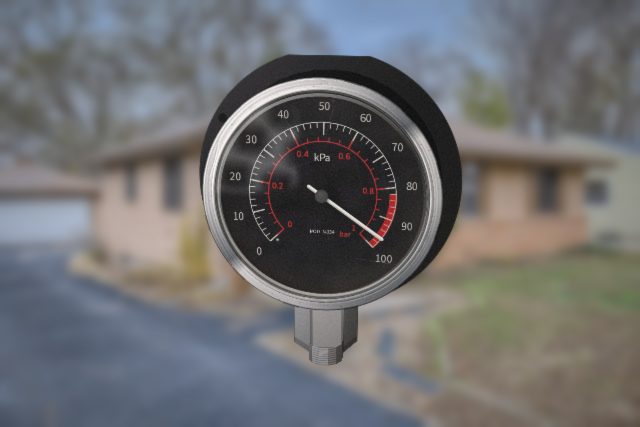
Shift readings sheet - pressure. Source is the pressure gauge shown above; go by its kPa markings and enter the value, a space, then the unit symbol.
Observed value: 96 kPa
